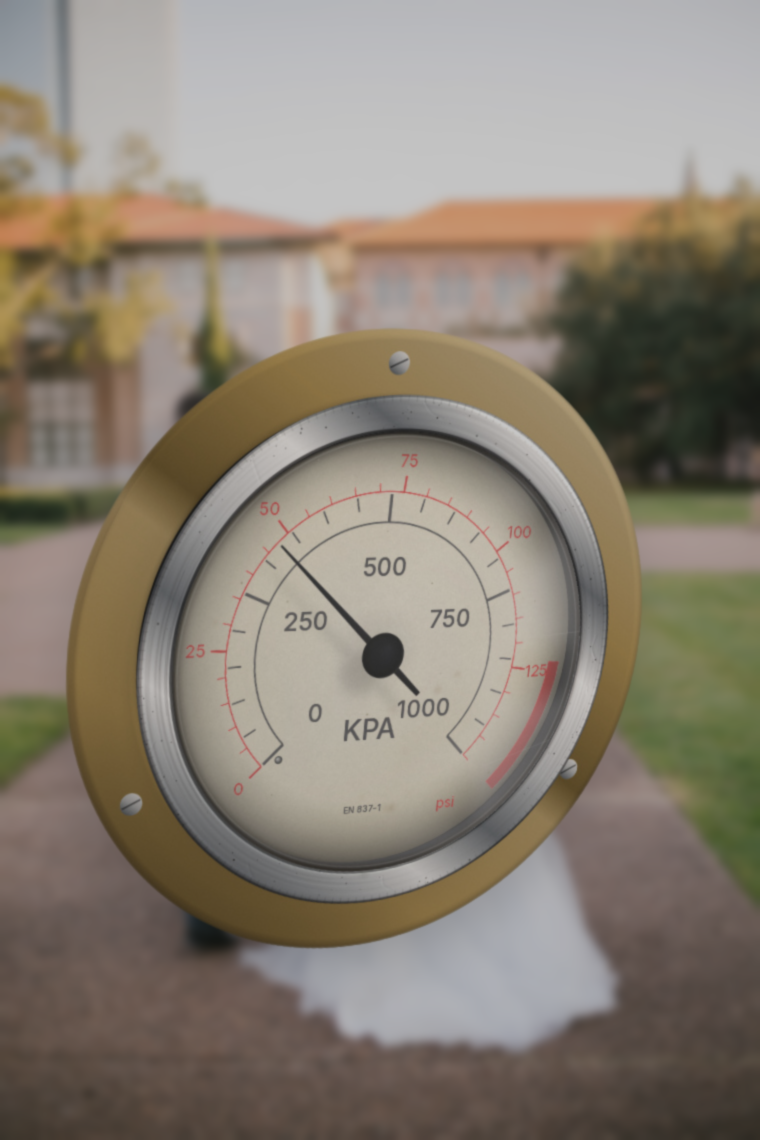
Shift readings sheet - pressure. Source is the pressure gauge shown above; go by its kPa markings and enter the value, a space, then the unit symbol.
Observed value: 325 kPa
